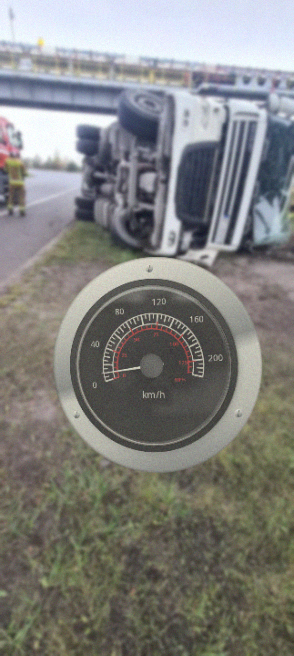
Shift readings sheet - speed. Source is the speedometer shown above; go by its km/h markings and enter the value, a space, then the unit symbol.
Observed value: 10 km/h
